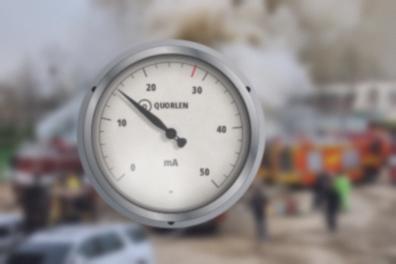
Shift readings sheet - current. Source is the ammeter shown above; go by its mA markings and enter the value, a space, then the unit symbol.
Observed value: 15 mA
